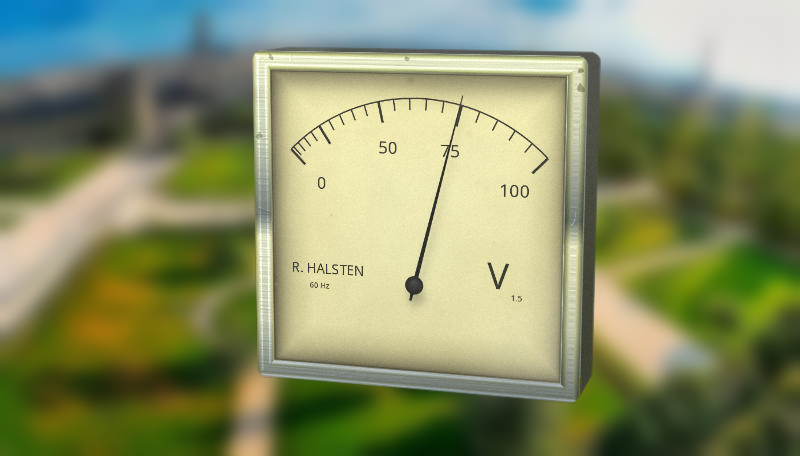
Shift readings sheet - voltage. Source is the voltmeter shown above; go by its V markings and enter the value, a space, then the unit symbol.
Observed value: 75 V
